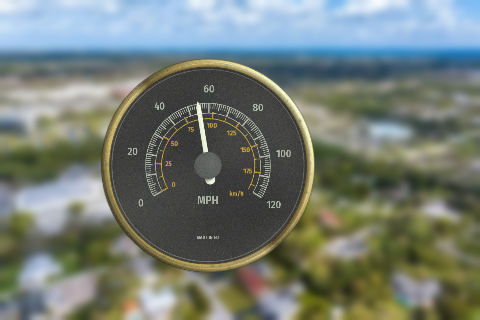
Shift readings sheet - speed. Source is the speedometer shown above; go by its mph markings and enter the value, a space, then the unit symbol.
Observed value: 55 mph
